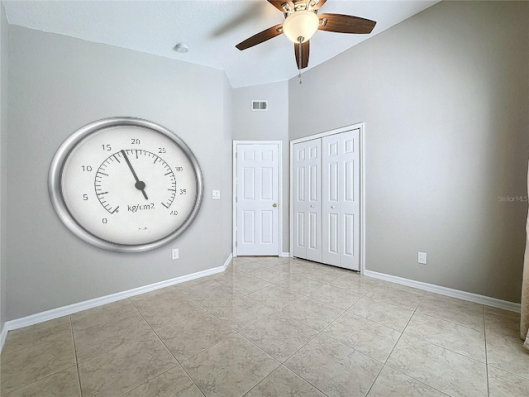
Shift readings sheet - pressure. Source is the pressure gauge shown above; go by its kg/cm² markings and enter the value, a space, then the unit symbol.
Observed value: 17 kg/cm²
